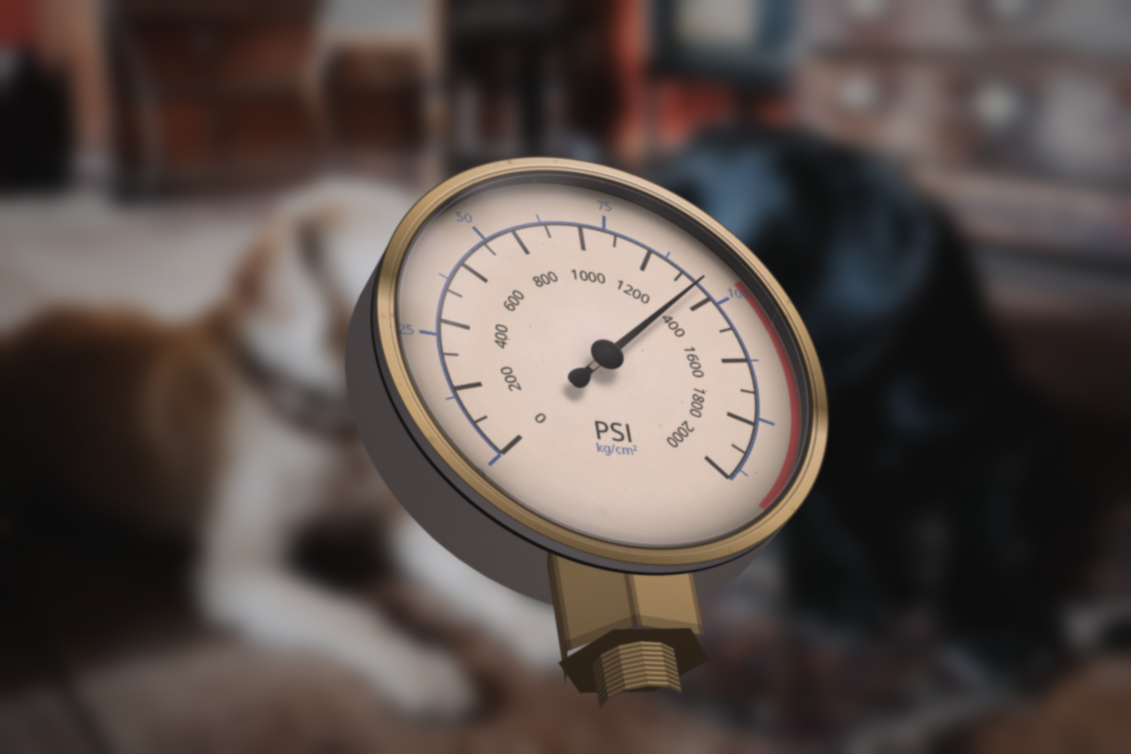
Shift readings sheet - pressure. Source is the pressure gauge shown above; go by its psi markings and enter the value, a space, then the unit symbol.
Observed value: 1350 psi
